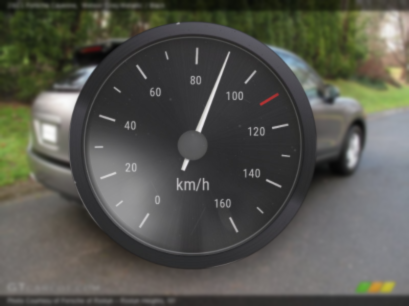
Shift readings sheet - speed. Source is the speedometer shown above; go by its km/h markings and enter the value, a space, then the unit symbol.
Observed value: 90 km/h
